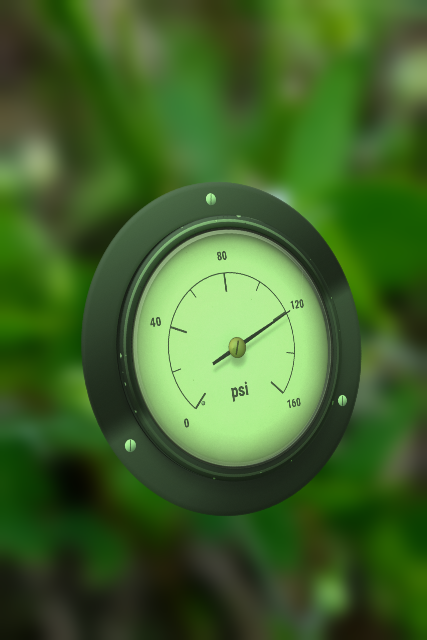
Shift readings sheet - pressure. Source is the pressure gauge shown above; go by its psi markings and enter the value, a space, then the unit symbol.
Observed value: 120 psi
